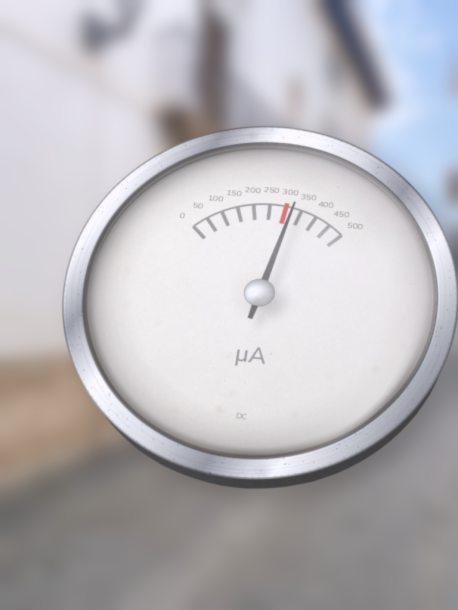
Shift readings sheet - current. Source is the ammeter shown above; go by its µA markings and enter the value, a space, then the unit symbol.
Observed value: 325 µA
